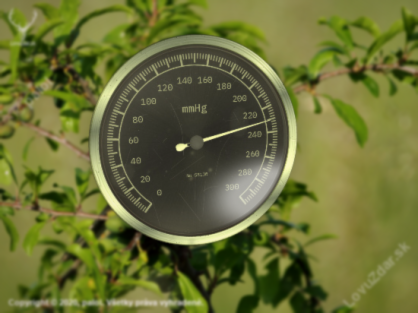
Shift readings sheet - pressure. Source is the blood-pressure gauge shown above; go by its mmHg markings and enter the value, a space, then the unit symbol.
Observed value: 230 mmHg
